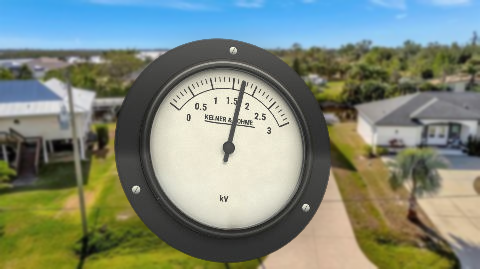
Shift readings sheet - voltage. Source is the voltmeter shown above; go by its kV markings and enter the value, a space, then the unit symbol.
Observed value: 1.7 kV
